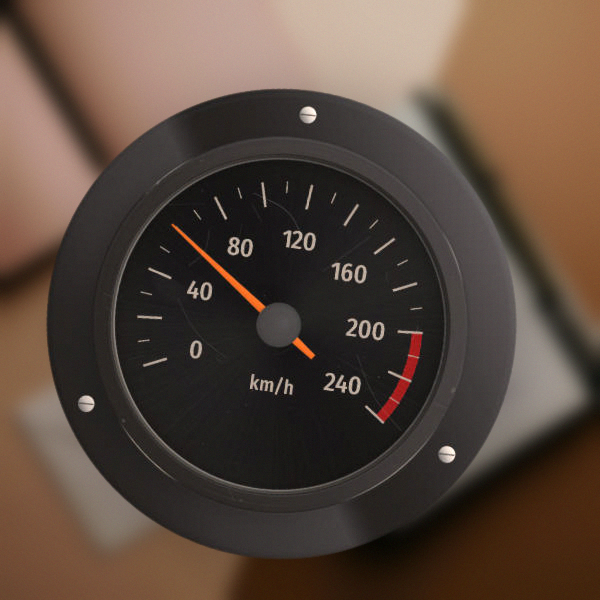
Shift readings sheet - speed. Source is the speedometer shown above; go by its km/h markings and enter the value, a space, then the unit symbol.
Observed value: 60 km/h
